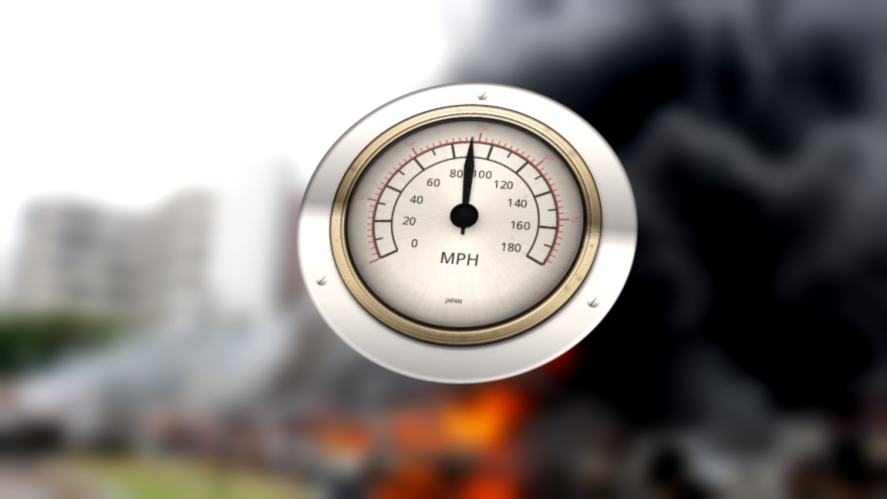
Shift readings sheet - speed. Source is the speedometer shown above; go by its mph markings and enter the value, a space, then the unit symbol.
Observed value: 90 mph
